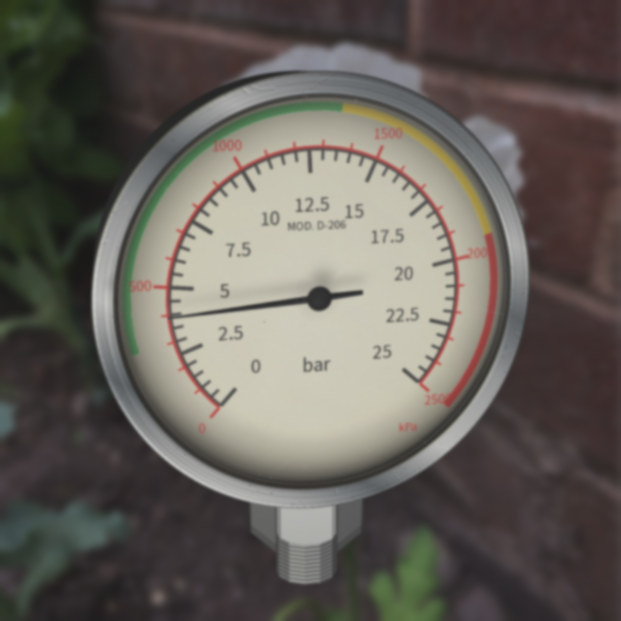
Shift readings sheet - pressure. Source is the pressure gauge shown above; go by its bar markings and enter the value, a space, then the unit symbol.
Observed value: 4 bar
